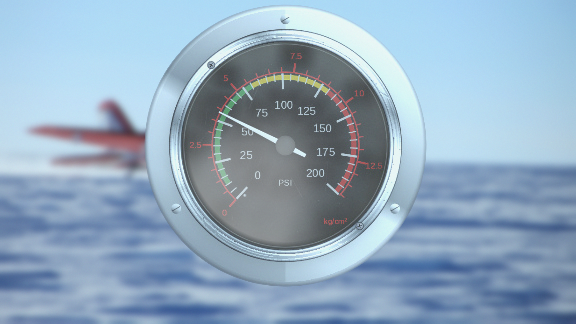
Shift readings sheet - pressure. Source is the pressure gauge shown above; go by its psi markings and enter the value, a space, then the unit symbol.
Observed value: 55 psi
